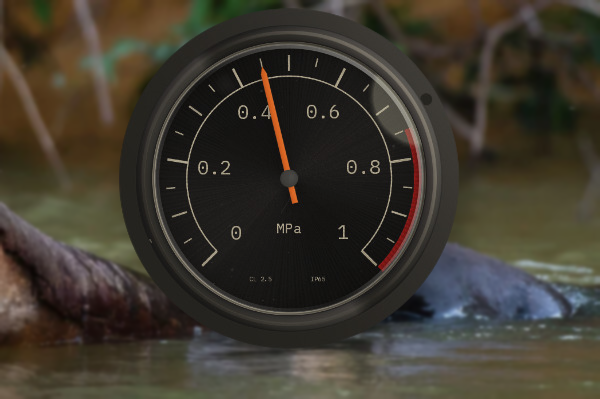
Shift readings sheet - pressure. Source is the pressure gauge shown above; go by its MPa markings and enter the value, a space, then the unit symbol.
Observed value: 0.45 MPa
